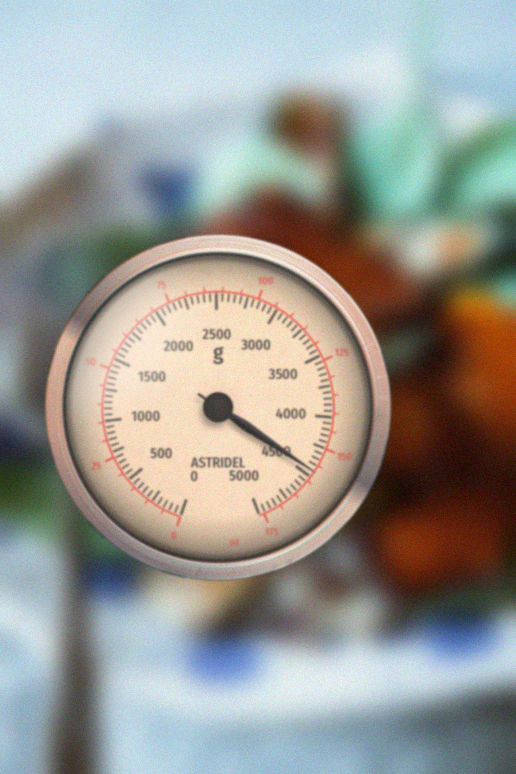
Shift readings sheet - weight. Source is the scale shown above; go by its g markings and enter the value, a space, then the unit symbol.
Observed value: 4450 g
